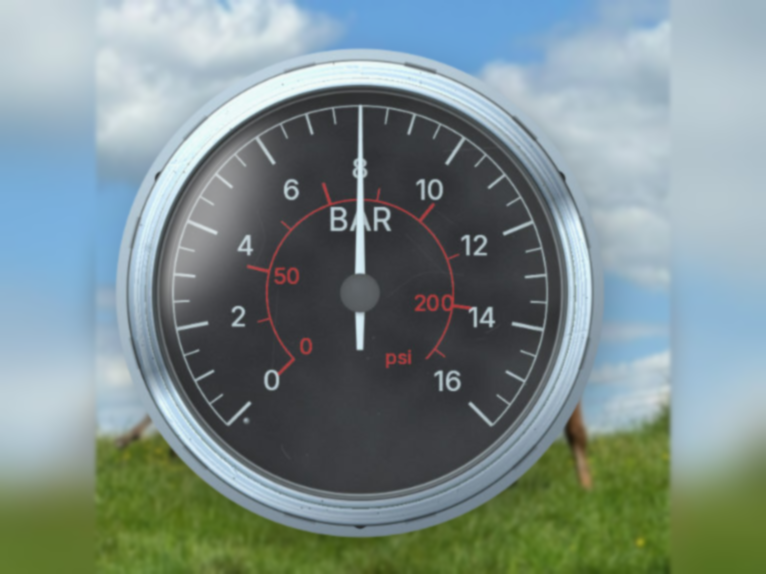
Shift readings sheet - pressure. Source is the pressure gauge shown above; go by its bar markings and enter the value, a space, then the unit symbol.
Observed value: 8 bar
